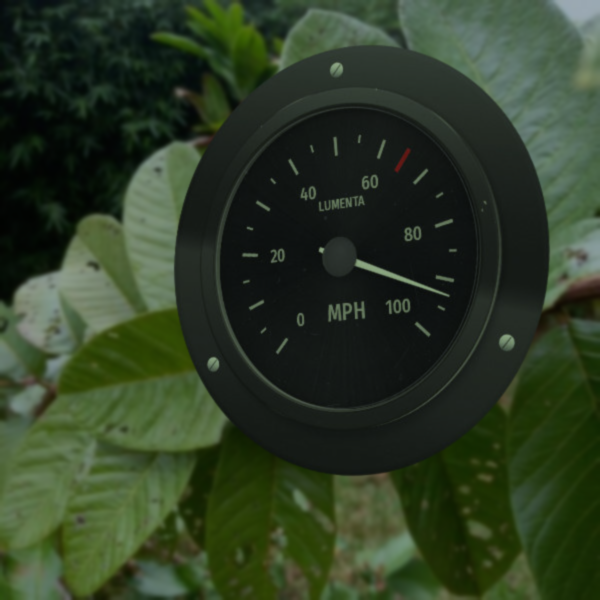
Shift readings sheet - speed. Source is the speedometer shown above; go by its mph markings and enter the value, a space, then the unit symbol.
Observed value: 92.5 mph
